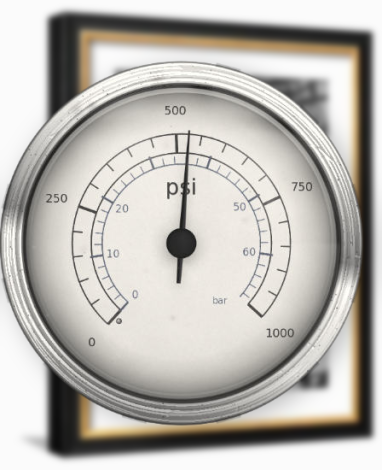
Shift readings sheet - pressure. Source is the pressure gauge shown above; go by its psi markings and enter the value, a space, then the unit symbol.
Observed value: 525 psi
